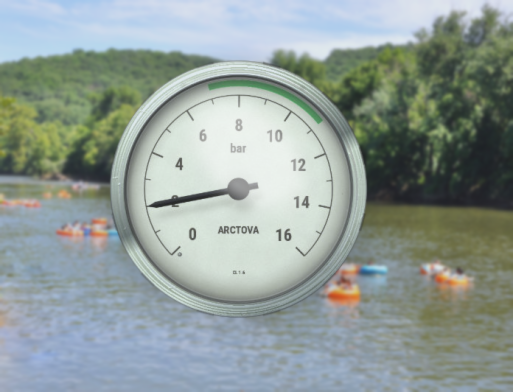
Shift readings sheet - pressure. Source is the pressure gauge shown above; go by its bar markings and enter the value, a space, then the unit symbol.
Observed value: 2 bar
